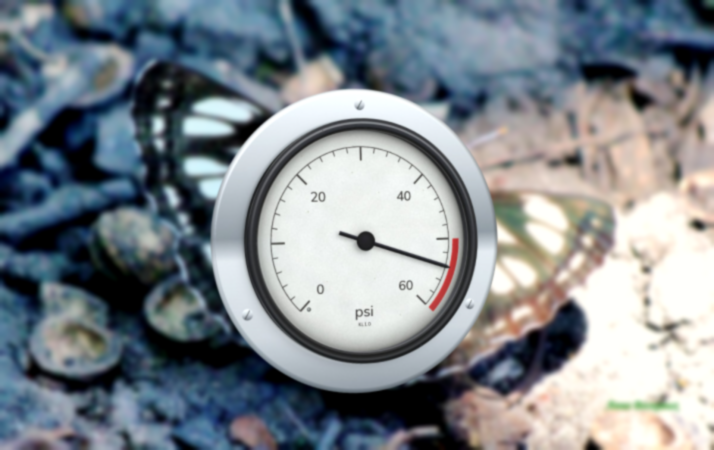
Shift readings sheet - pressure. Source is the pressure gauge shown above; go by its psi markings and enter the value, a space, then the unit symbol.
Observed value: 54 psi
